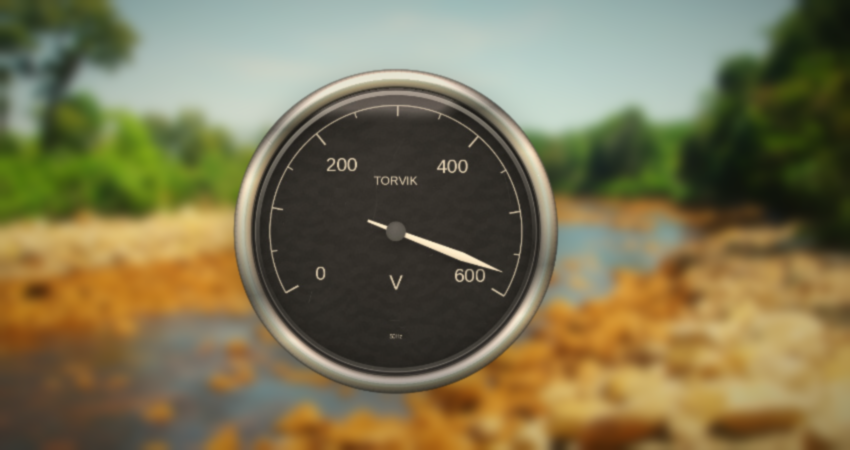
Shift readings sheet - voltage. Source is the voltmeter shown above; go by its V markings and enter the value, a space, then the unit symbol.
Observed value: 575 V
